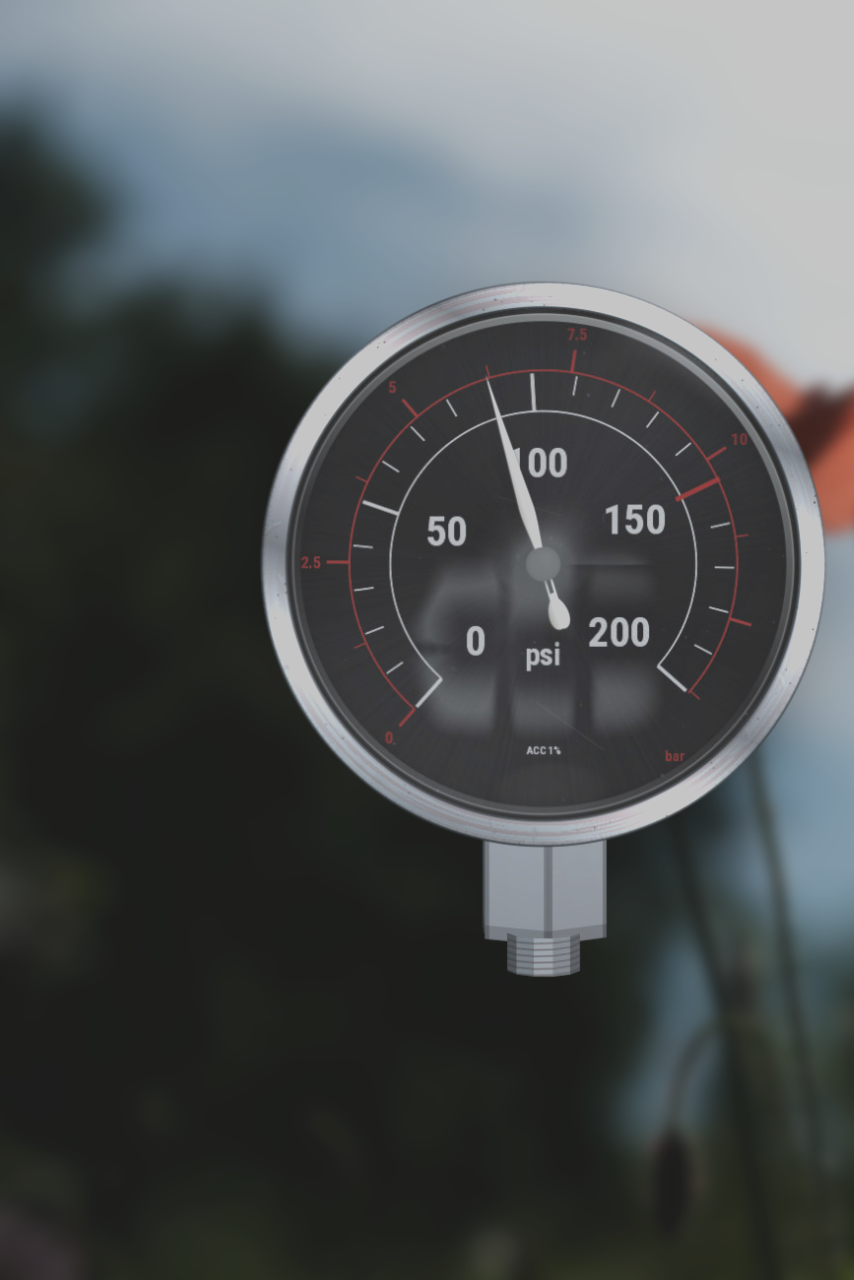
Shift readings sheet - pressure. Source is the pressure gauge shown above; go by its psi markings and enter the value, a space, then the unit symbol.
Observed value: 90 psi
